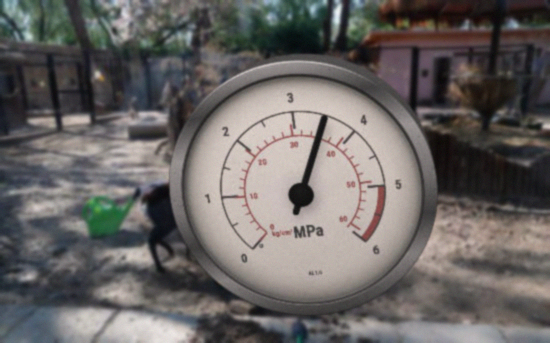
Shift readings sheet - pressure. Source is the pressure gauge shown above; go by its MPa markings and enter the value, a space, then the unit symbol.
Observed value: 3.5 MPa
